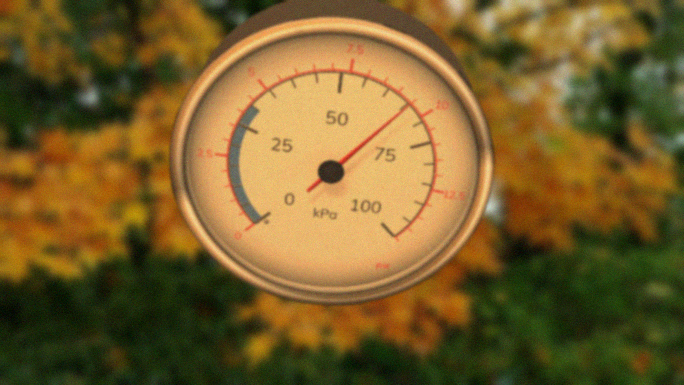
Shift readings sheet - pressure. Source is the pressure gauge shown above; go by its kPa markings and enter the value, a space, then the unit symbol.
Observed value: 65 kPa
